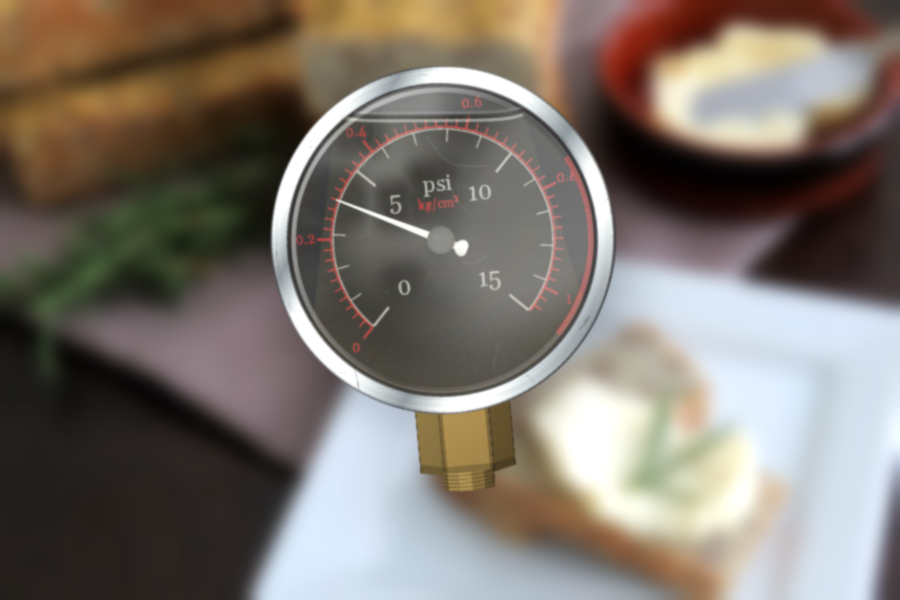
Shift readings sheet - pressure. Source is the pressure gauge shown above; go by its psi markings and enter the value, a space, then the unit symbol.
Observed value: 4 psi
